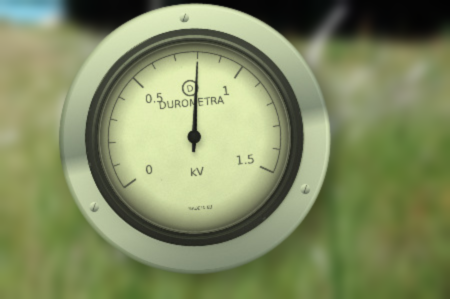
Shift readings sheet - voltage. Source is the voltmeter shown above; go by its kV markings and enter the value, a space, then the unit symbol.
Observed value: 0.8 kV
